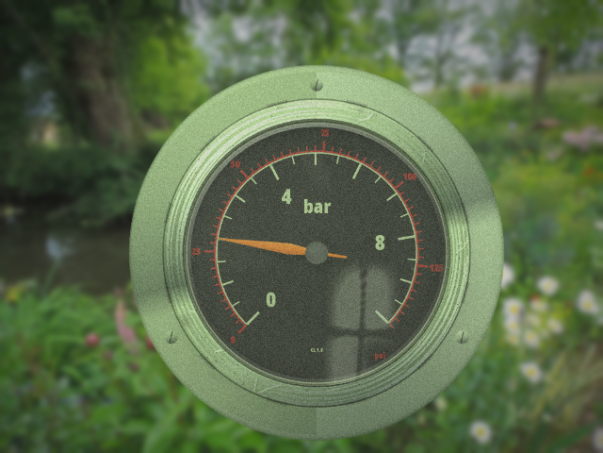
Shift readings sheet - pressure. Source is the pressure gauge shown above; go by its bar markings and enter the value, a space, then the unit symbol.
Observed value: 2 bar
